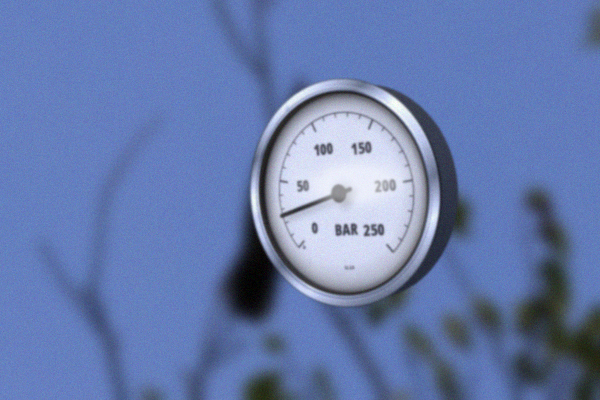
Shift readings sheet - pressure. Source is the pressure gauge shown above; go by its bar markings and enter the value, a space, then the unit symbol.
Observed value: 25 bar
